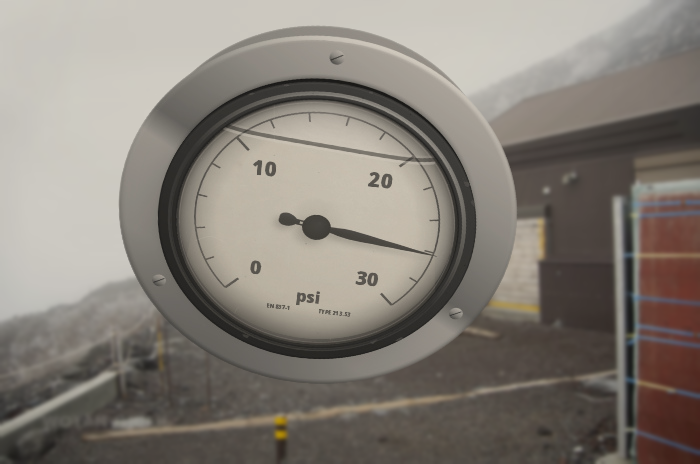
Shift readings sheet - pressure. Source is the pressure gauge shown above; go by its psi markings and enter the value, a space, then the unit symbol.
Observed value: 26 psi
